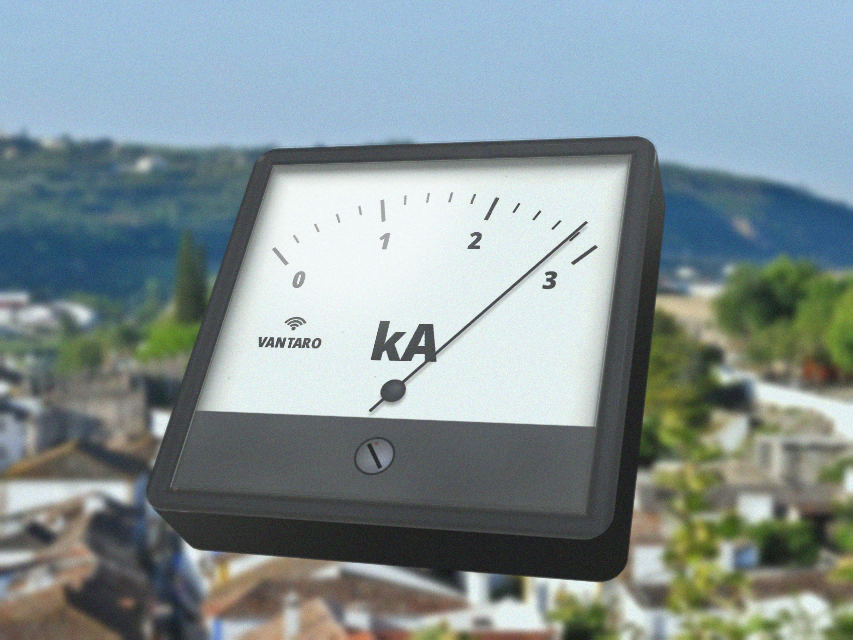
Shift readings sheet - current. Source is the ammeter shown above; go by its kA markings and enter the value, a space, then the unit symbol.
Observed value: 2.8 kA
